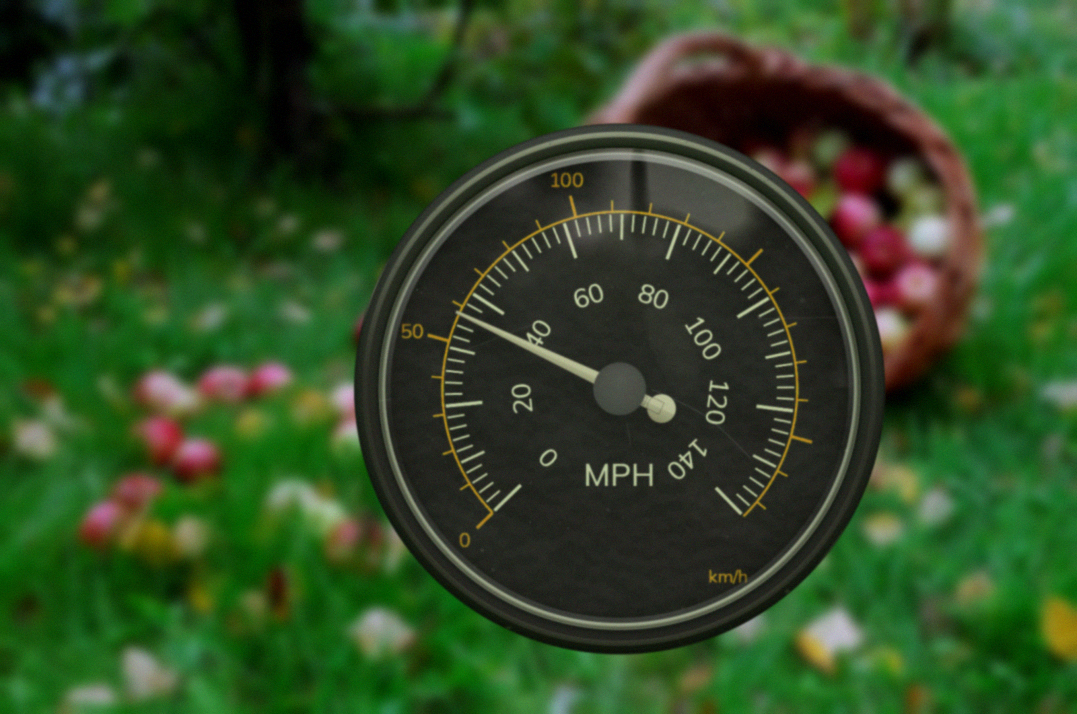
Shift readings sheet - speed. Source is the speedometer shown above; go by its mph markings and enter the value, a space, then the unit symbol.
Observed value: 36 mph
